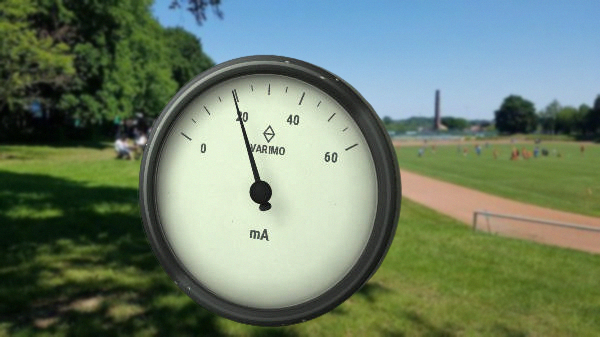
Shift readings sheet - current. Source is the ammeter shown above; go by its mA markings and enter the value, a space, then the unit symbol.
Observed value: 20 mA
